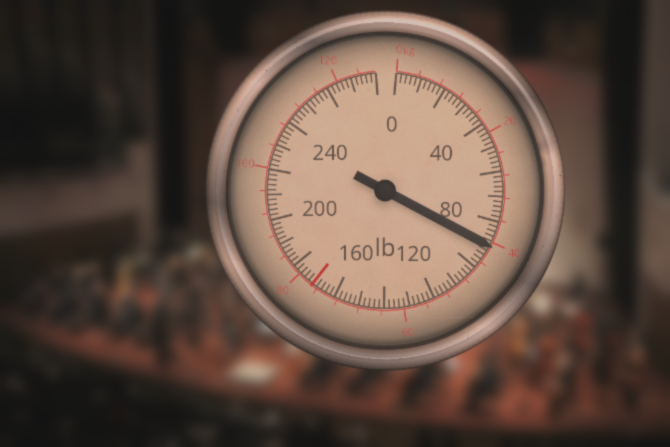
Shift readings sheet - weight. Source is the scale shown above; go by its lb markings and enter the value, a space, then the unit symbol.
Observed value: 90 lb
